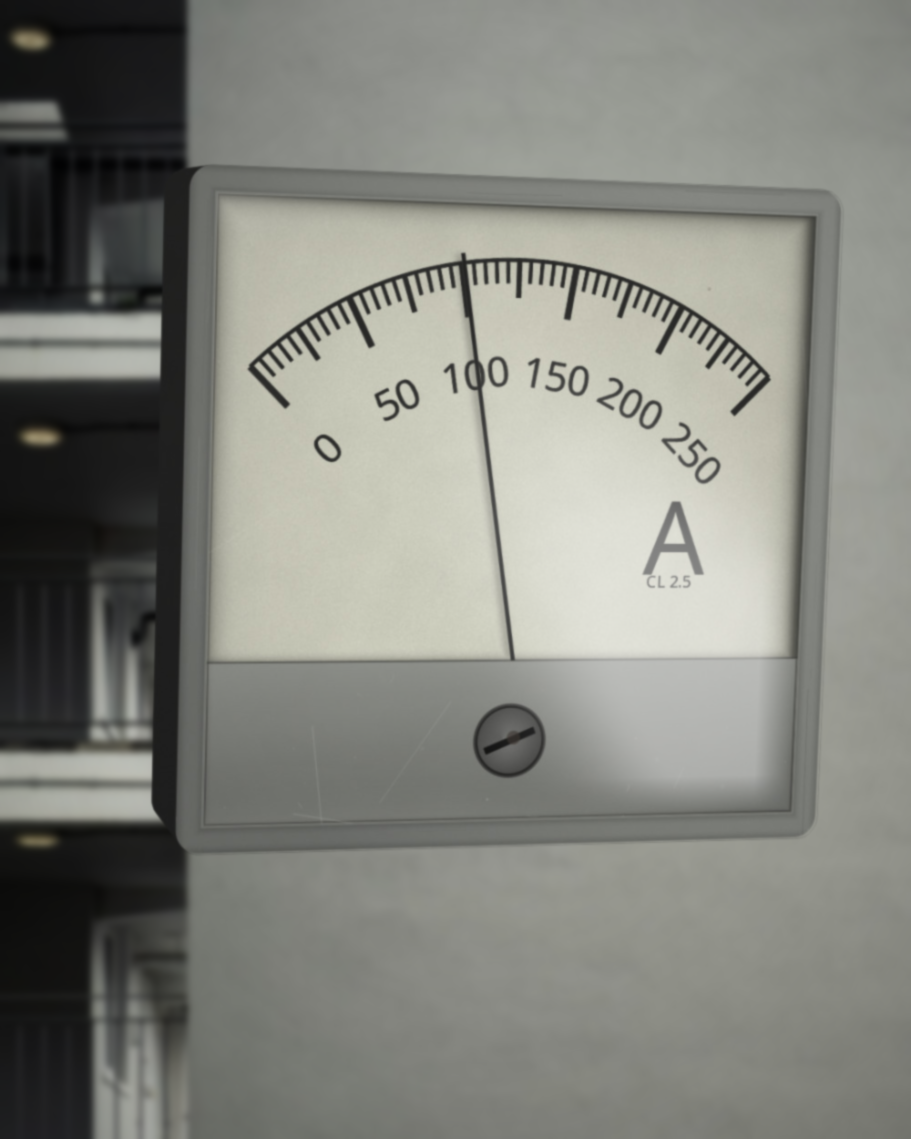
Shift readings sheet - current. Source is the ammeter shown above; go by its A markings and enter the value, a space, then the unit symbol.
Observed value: 100 A
